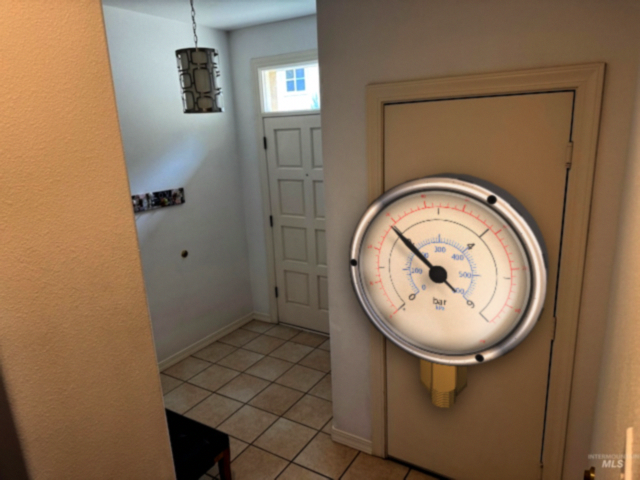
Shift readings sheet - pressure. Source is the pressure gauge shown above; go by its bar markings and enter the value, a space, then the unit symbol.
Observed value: 2 bar
